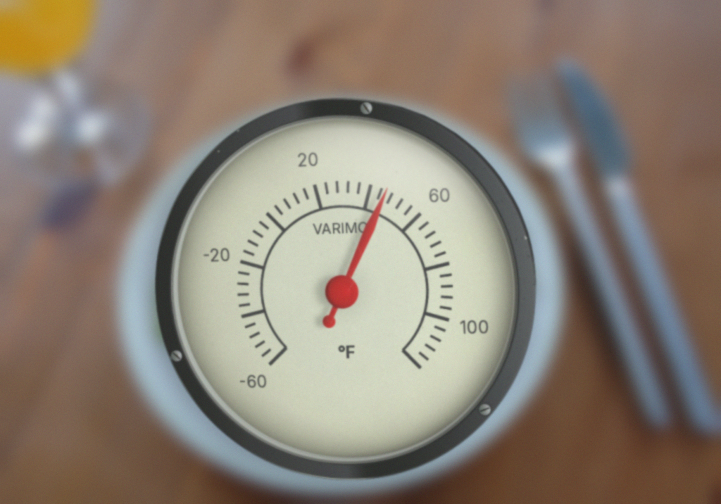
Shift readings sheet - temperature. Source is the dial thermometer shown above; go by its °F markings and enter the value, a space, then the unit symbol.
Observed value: 46 °F
